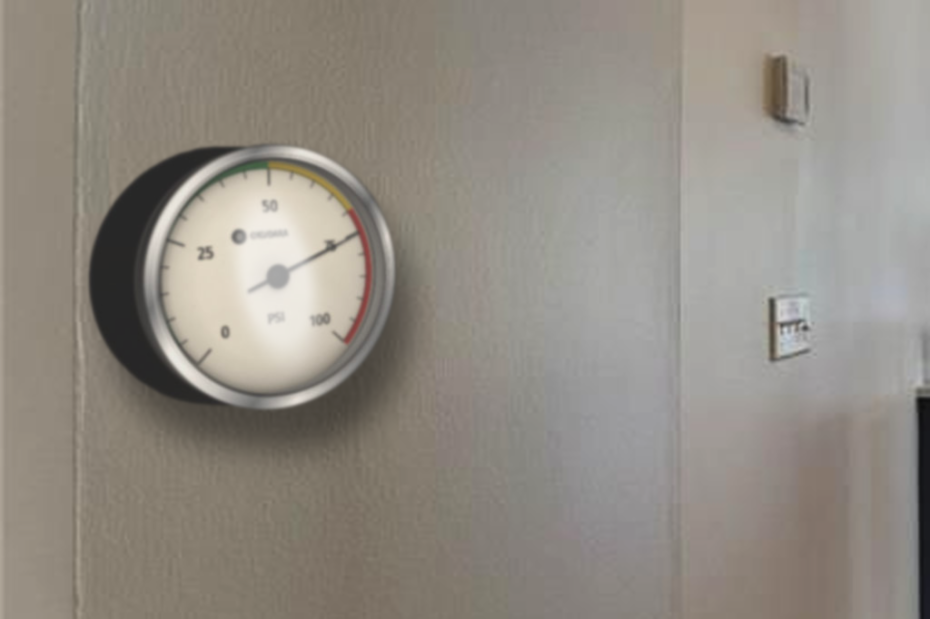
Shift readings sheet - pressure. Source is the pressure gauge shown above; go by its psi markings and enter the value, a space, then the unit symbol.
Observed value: 75 psi
